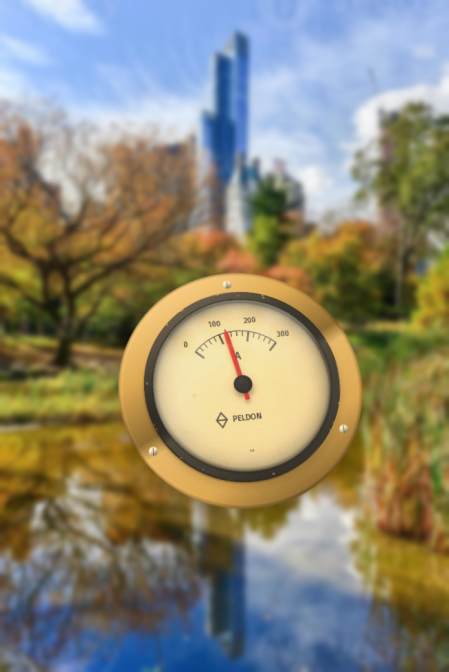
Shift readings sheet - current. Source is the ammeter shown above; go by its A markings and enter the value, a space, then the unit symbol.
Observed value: 120 A
